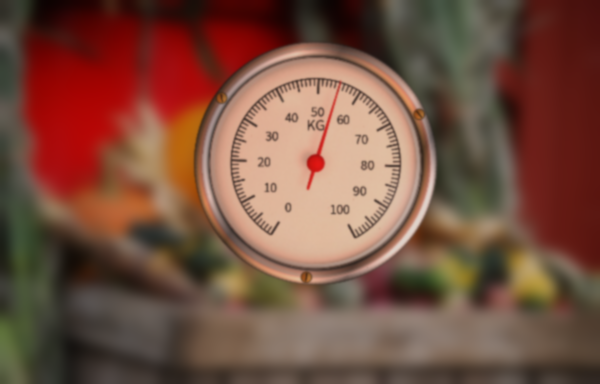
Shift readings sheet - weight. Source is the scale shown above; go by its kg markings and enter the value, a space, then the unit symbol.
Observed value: 55 kg
